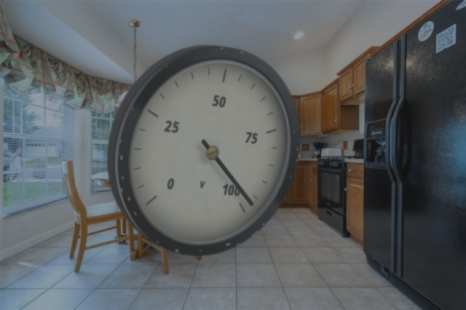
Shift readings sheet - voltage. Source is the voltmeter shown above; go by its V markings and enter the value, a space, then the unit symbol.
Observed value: 97.5 V
